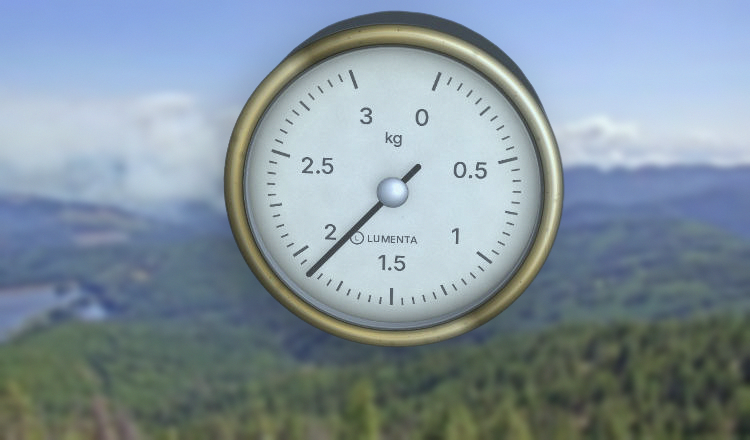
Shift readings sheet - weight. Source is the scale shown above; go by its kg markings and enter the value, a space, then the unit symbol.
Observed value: 1.9 kg
